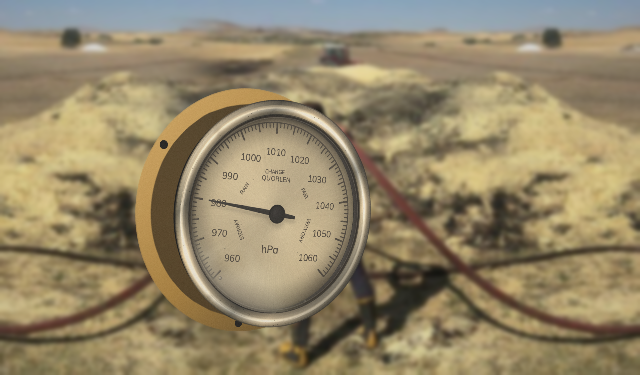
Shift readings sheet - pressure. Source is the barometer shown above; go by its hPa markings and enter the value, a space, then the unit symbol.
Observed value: 980 hPa
